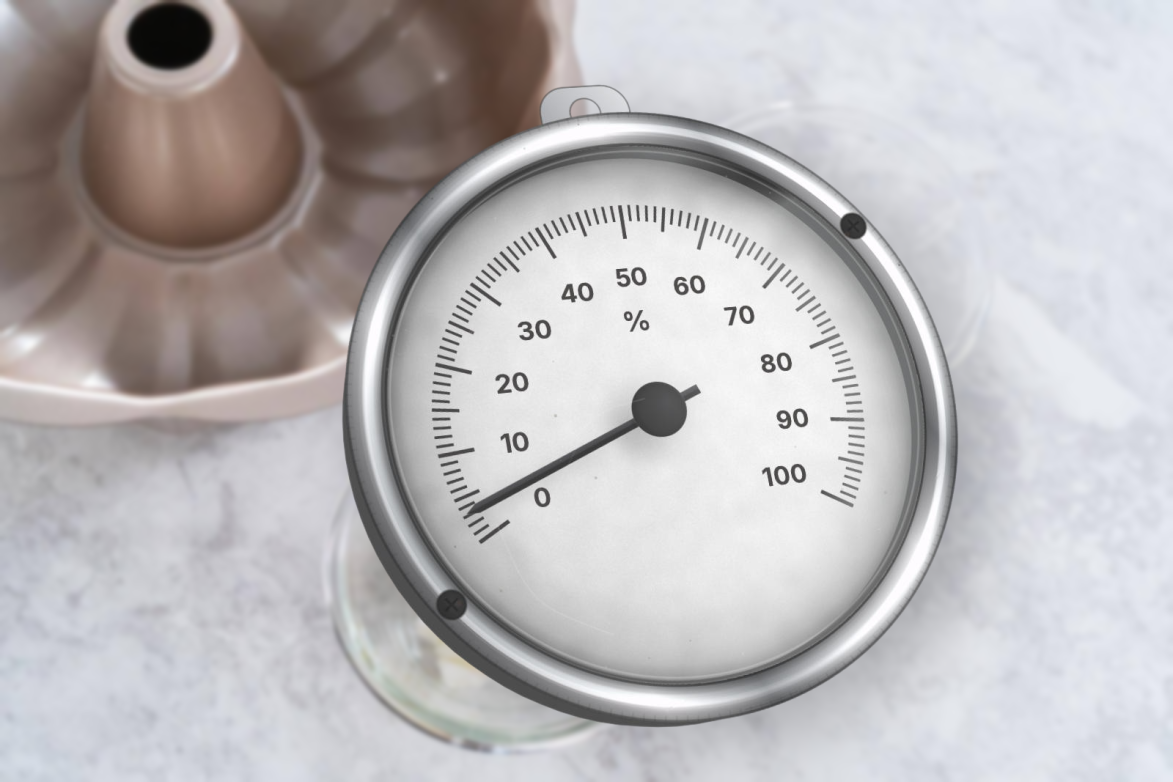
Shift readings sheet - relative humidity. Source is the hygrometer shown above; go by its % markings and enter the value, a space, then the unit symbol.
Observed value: 3 %
